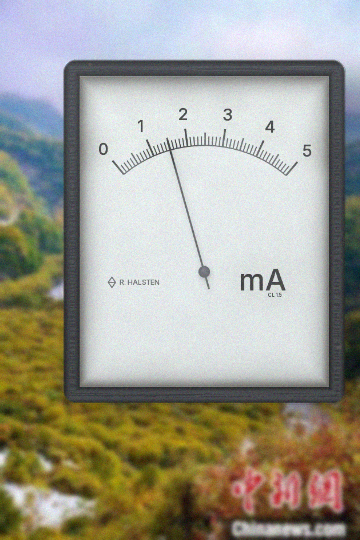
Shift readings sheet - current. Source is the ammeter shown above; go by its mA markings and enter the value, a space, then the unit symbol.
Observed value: 1.5 mA
